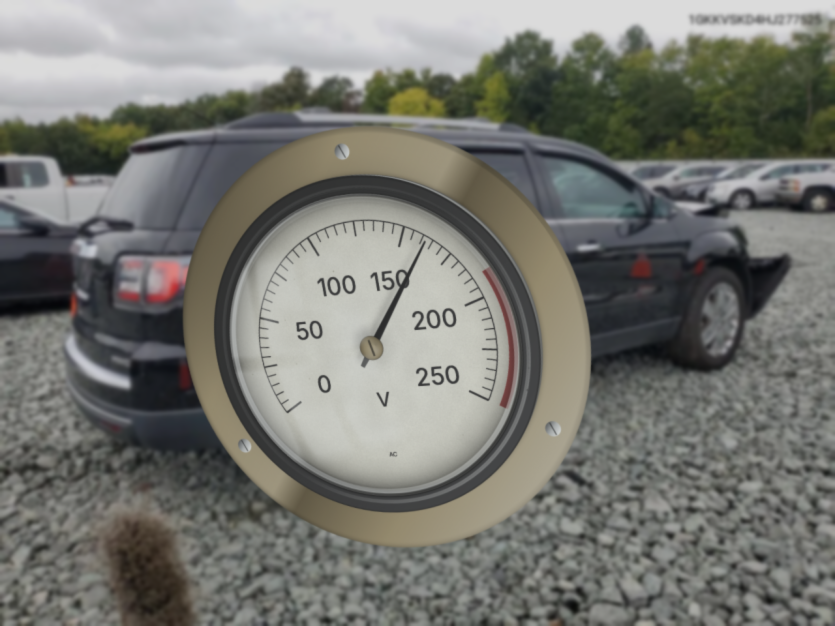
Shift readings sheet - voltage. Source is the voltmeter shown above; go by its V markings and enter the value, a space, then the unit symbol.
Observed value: 162.5 V
